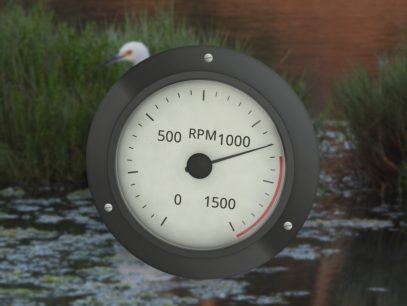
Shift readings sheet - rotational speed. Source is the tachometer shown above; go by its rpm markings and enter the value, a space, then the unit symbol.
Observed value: 1100 rpm
